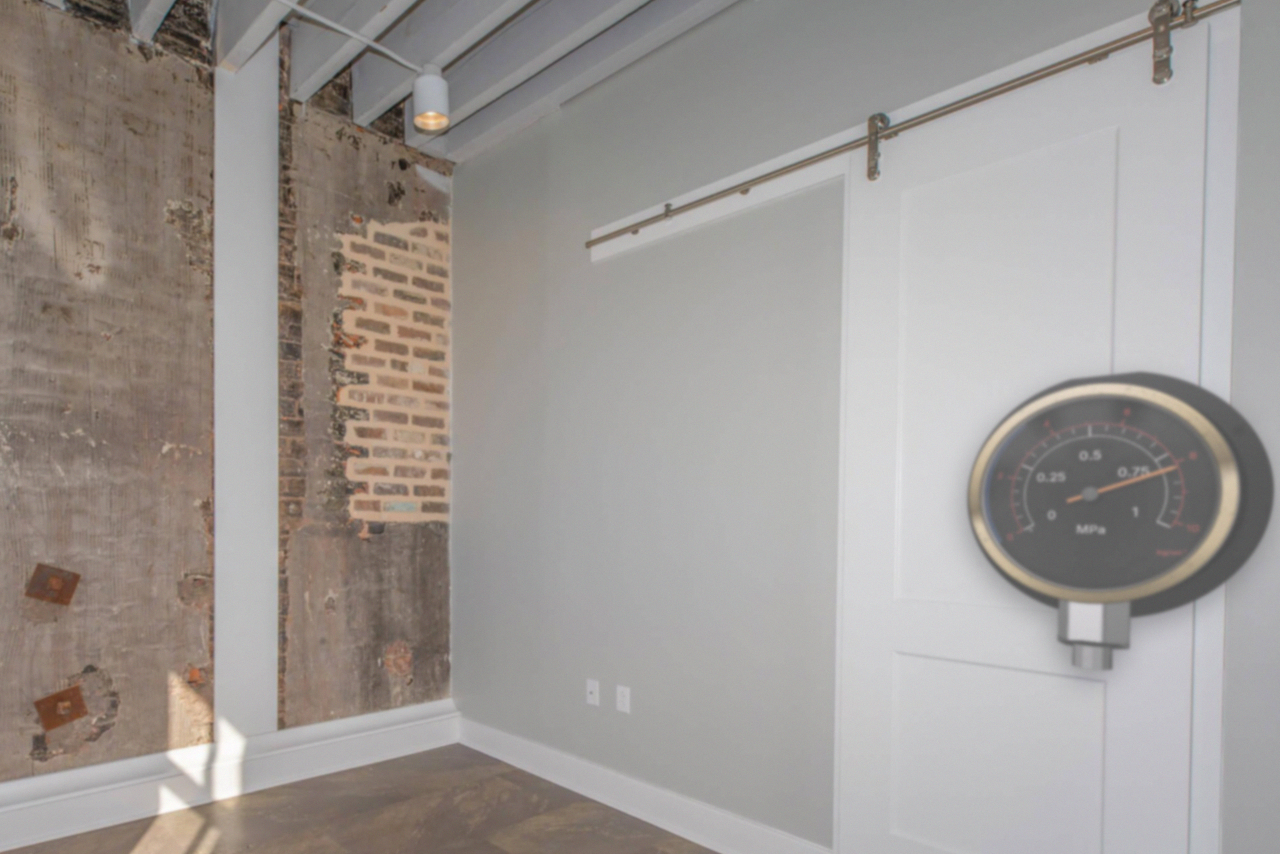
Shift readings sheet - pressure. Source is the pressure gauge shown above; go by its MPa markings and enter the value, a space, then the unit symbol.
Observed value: 0.8 MPa
